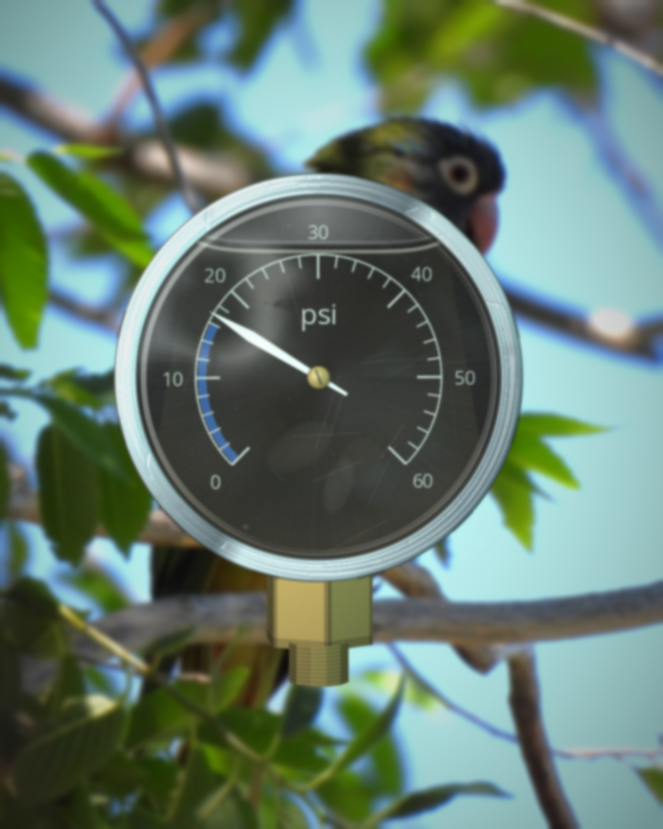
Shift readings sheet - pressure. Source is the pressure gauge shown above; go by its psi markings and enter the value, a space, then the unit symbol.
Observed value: 17 psi
